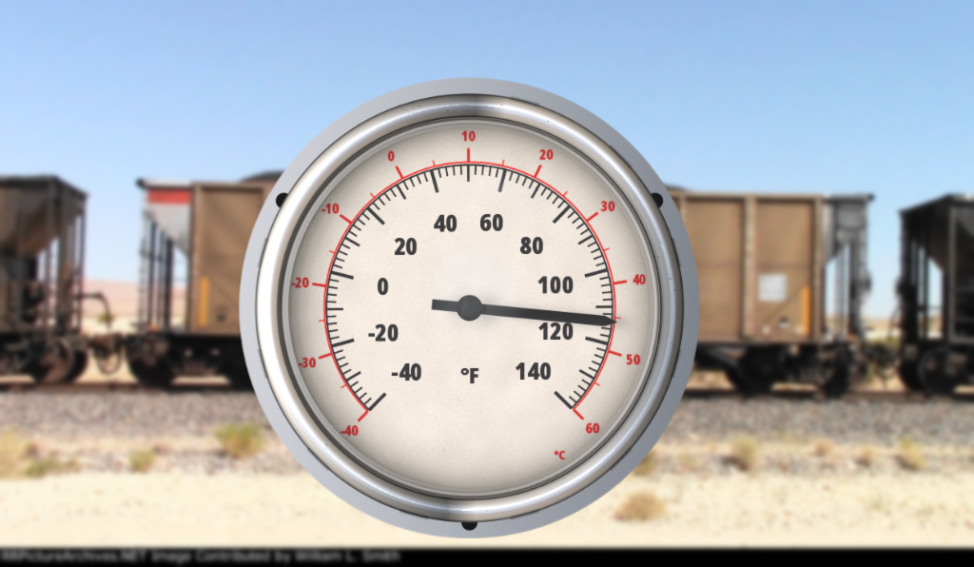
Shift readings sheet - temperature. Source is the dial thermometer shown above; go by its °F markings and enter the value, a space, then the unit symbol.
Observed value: 114 °F
